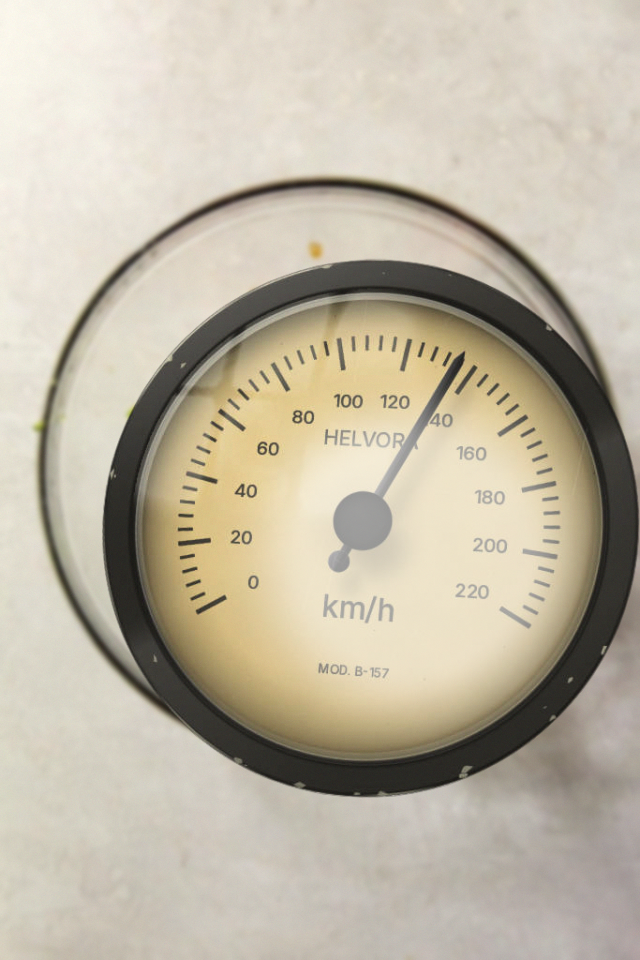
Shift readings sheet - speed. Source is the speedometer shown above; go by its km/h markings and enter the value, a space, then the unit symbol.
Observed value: 136 km/h
